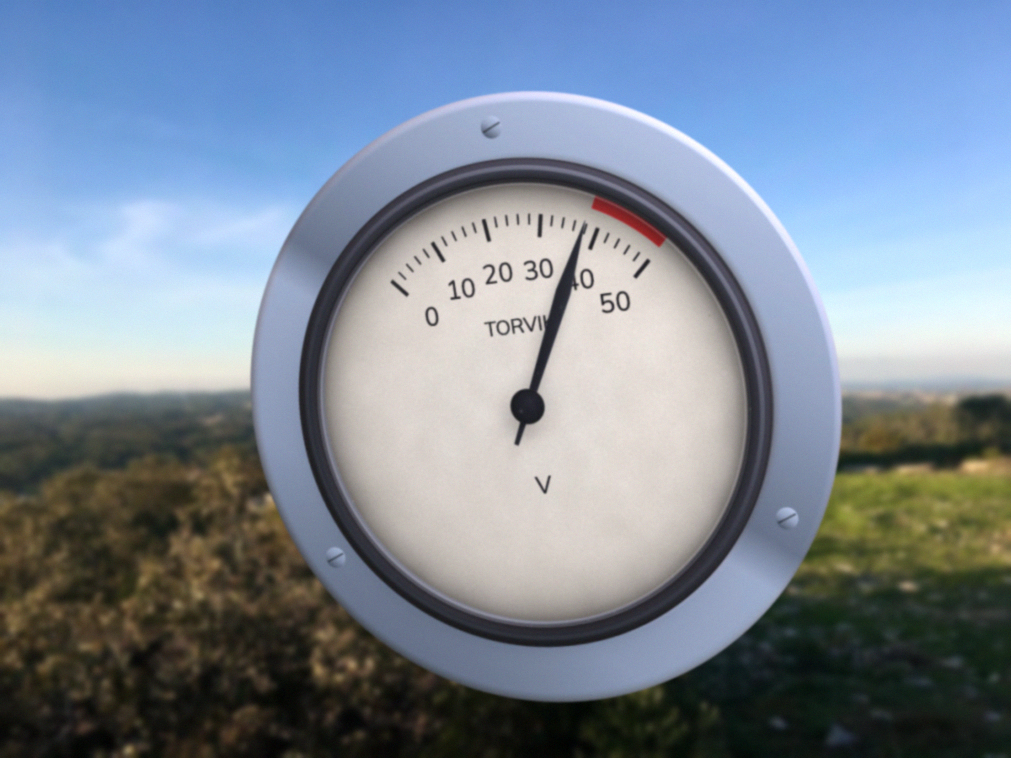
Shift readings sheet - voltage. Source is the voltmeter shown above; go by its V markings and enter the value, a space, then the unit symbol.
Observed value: 38 V
